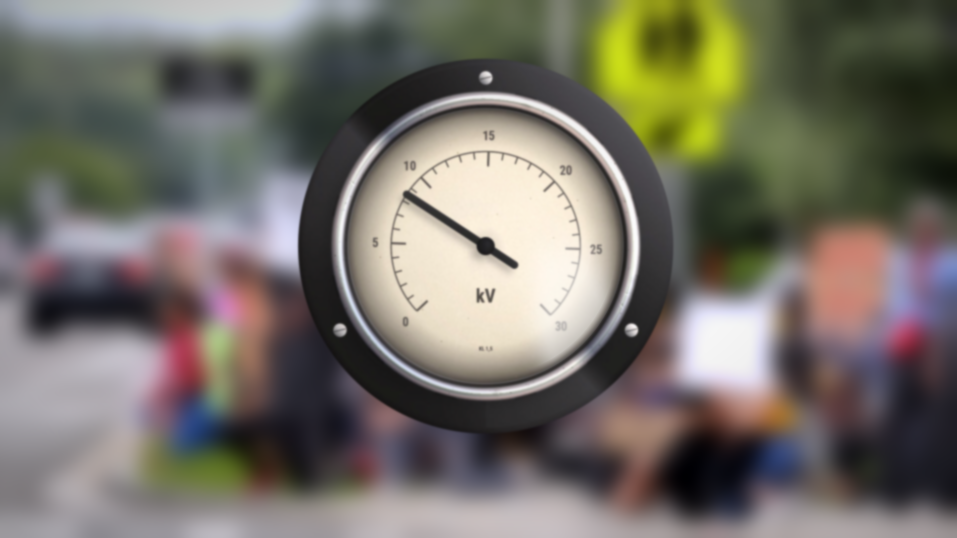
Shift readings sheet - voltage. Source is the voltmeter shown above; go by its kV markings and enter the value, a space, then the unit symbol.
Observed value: 8.5 kV
